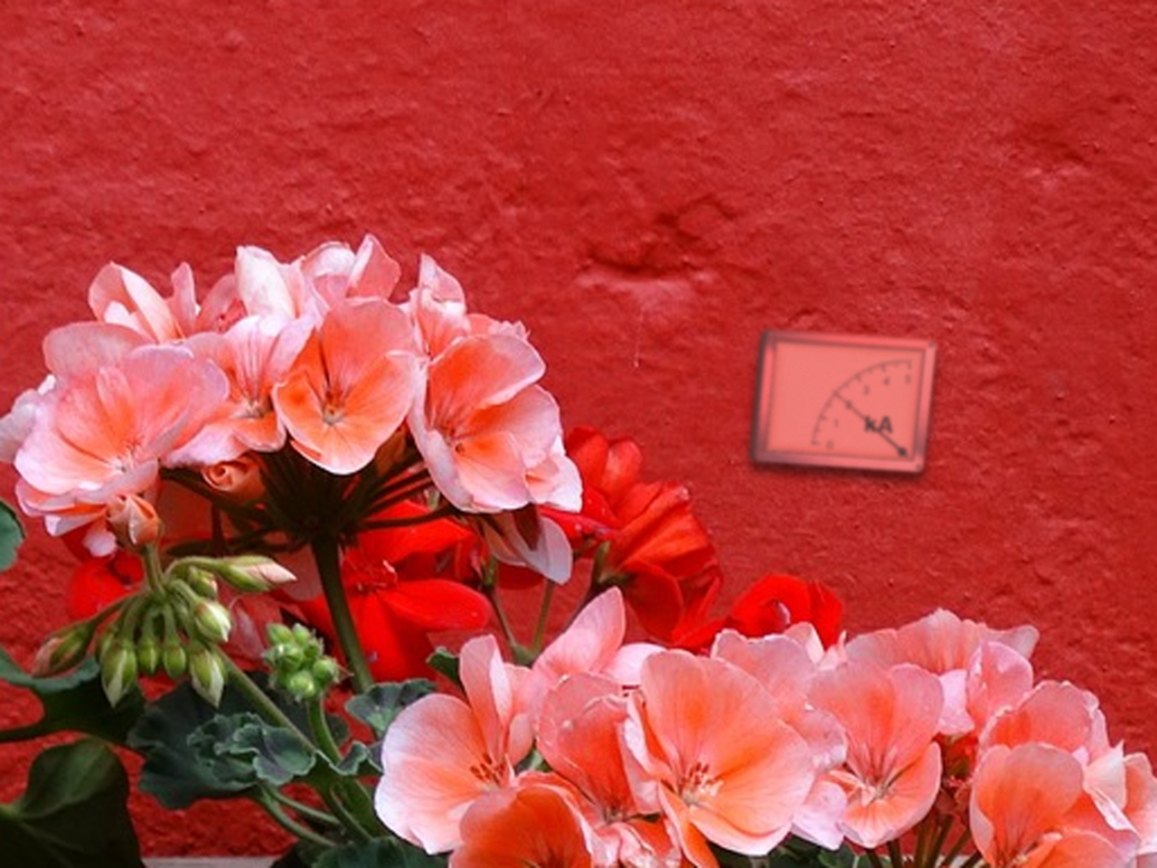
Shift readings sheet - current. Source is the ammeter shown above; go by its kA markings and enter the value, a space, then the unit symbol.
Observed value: 2 kA
